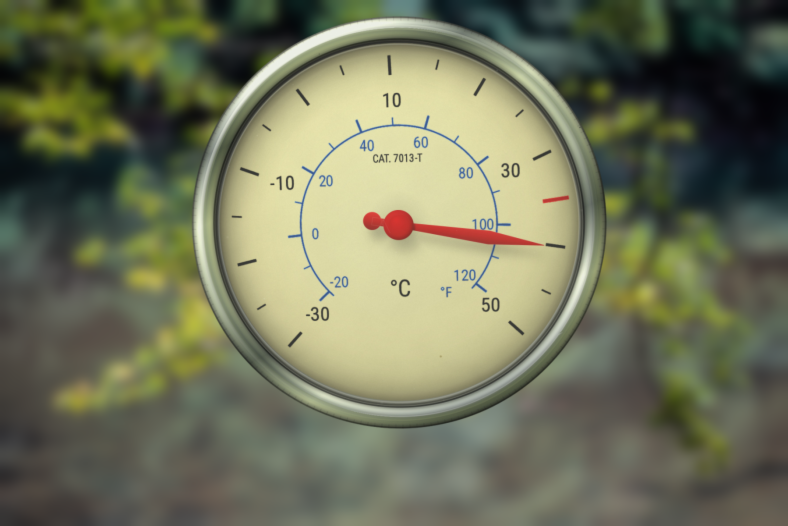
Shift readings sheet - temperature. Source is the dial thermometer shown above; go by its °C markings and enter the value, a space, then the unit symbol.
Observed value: 40 °C
